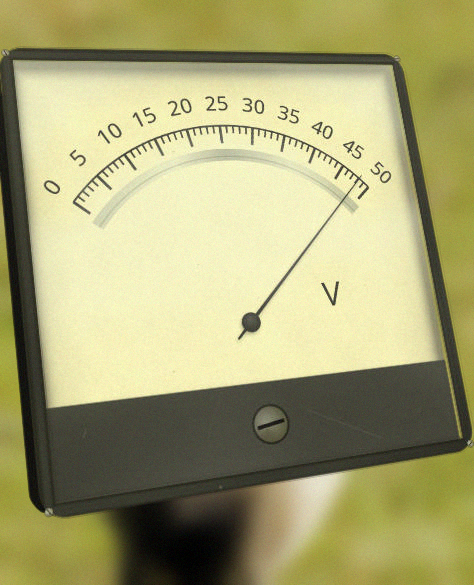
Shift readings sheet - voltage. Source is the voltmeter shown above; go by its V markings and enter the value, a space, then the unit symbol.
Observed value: 48 V
